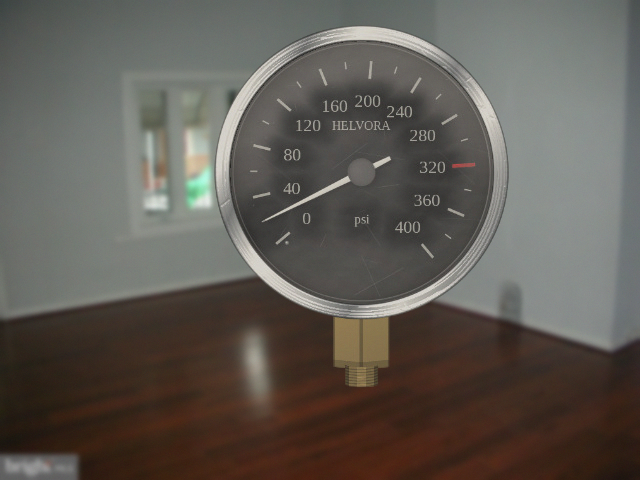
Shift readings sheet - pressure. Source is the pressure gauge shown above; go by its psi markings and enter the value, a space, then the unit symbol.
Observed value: 20 psi
